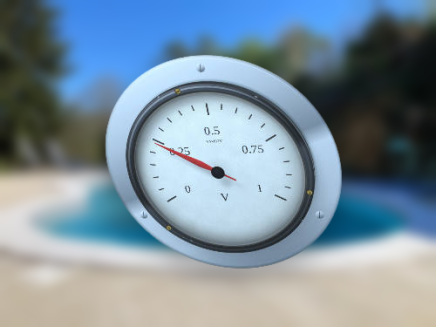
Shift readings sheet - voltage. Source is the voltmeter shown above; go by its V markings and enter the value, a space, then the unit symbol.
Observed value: 0.25 V
